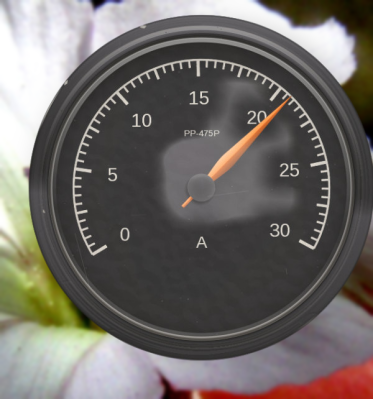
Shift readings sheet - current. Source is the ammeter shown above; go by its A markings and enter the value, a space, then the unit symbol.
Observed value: 20.75 A
